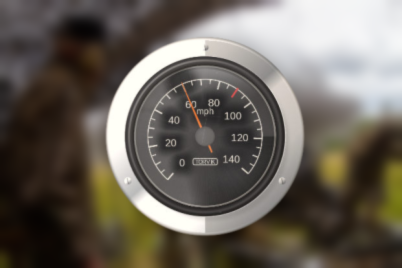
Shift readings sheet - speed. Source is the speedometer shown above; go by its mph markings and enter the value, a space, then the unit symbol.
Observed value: 60 mph
